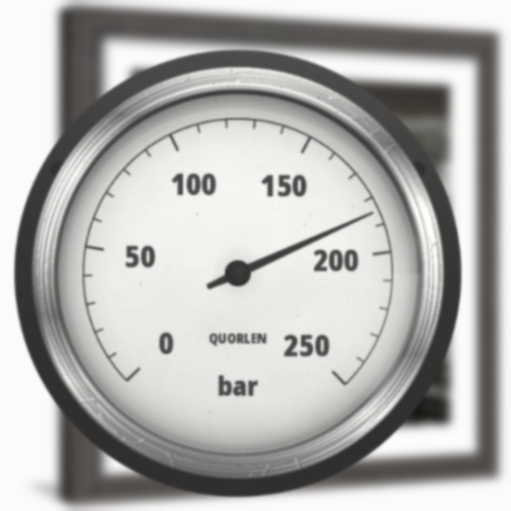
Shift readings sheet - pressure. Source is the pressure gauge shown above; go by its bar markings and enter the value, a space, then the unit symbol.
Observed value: 185 bar
